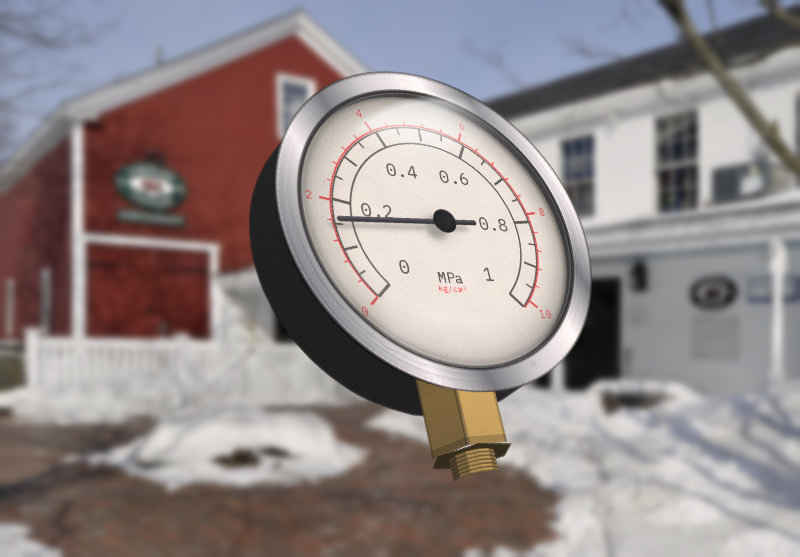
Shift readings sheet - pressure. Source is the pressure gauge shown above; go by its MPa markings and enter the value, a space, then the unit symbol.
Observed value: 0.15 MPa
